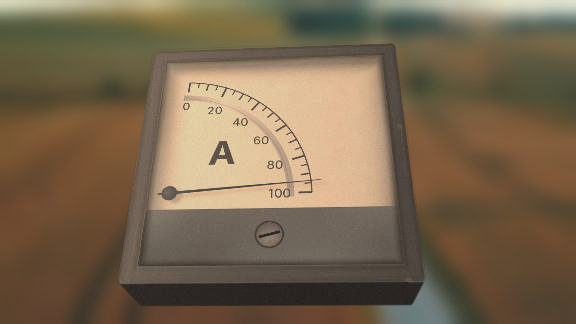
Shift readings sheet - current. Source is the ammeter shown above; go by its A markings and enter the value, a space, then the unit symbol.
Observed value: 95 A
